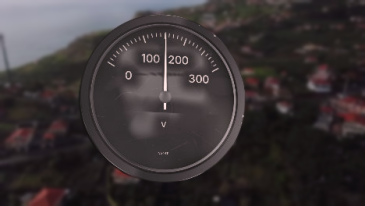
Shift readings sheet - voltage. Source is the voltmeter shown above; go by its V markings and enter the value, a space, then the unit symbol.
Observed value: 150 V
